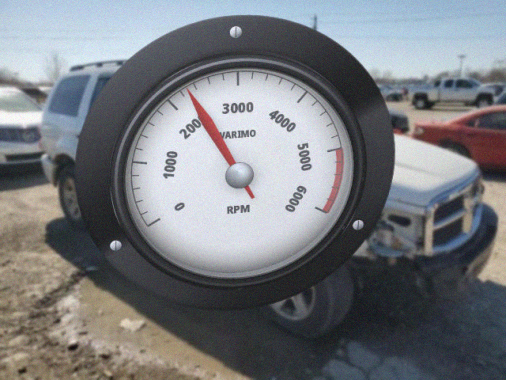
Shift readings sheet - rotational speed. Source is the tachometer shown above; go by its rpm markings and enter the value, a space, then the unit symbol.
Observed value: 2300 rpm
